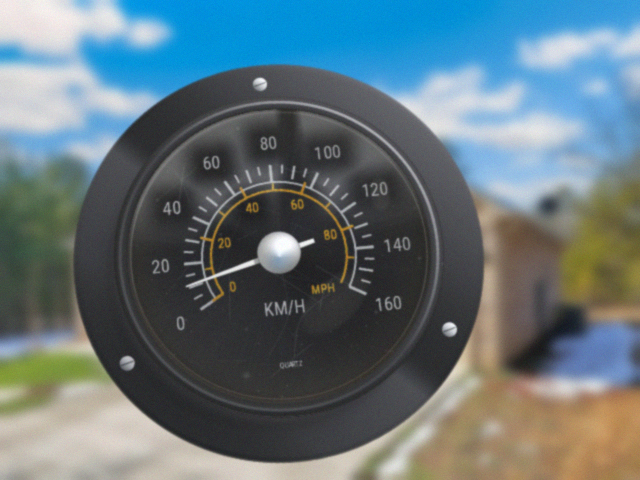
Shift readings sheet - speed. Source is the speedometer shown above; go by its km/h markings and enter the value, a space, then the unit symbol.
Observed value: 10 km/h
